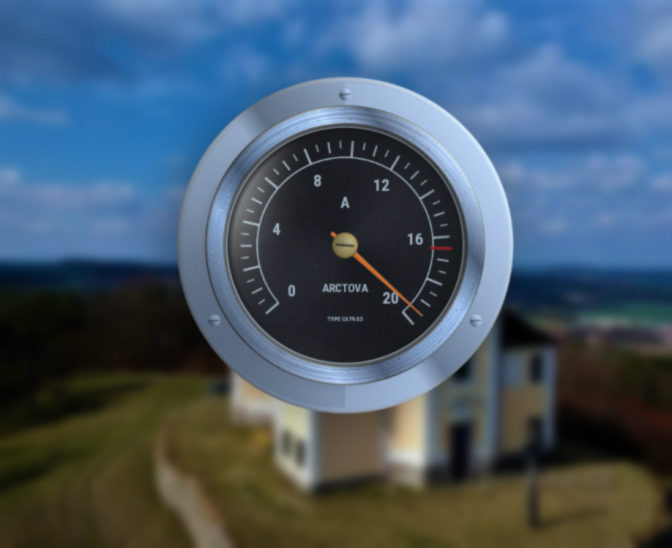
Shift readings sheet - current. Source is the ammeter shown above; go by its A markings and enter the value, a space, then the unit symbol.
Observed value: 19.5 A
